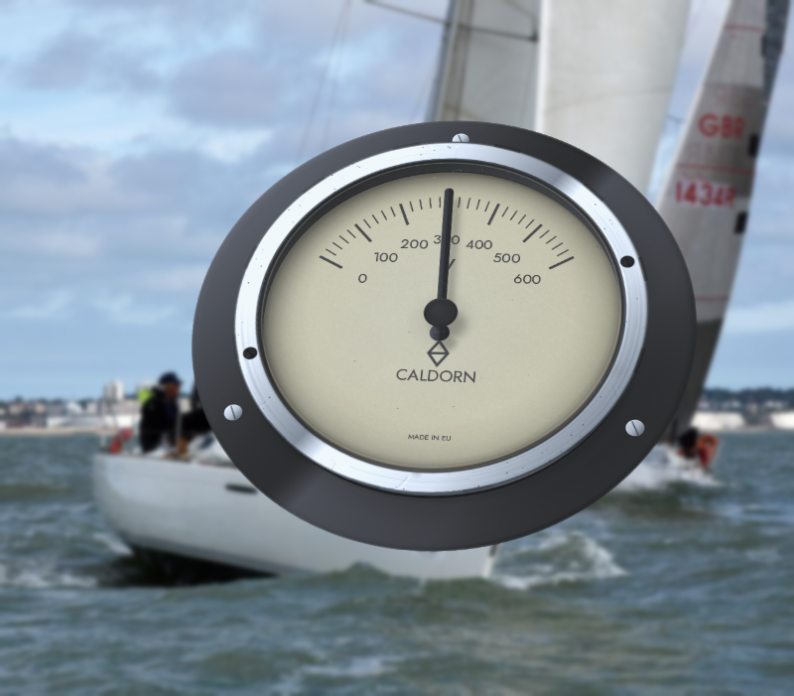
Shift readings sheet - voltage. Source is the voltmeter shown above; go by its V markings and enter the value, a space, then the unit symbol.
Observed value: 300 V
